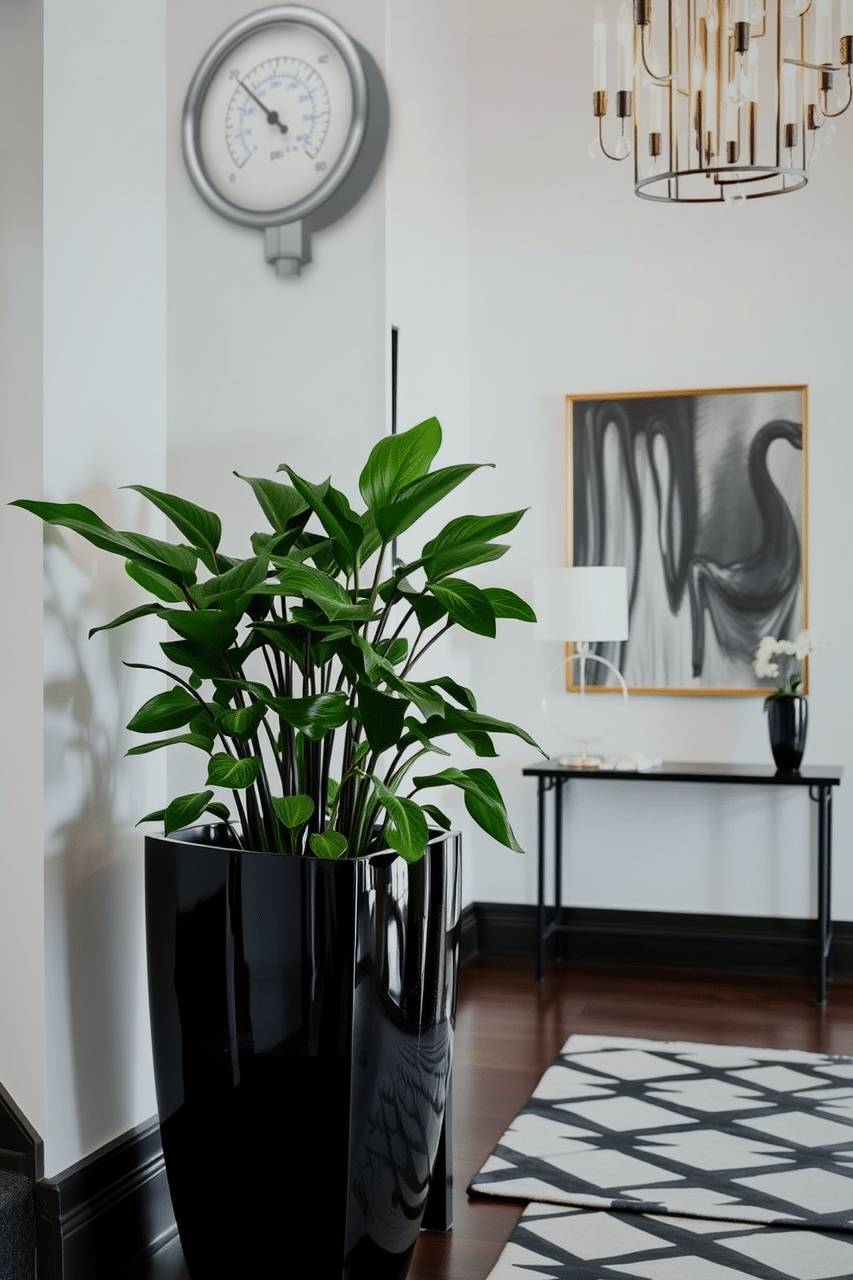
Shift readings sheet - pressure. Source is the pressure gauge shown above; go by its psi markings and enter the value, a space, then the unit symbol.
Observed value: 20 psi
